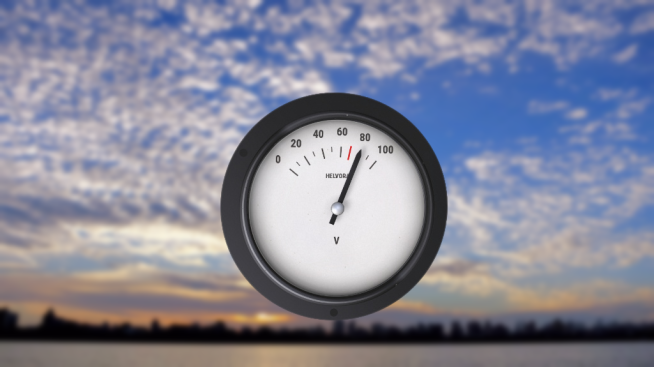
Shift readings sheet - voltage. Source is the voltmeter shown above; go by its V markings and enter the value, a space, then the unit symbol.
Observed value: 80 V
